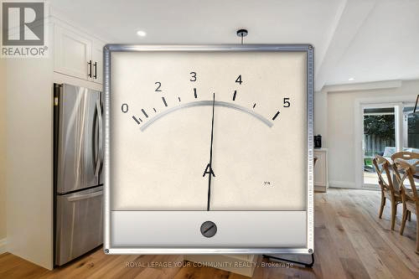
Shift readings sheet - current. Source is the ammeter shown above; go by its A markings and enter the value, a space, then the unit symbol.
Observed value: 3.5 A
